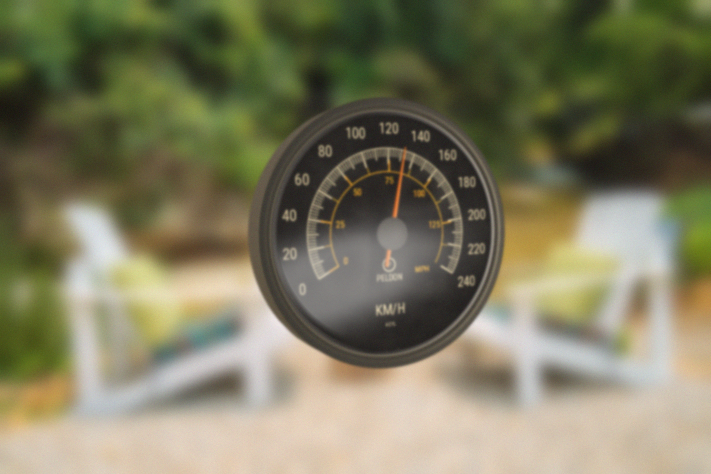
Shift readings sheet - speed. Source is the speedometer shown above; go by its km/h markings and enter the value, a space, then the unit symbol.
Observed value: 130 km/h
